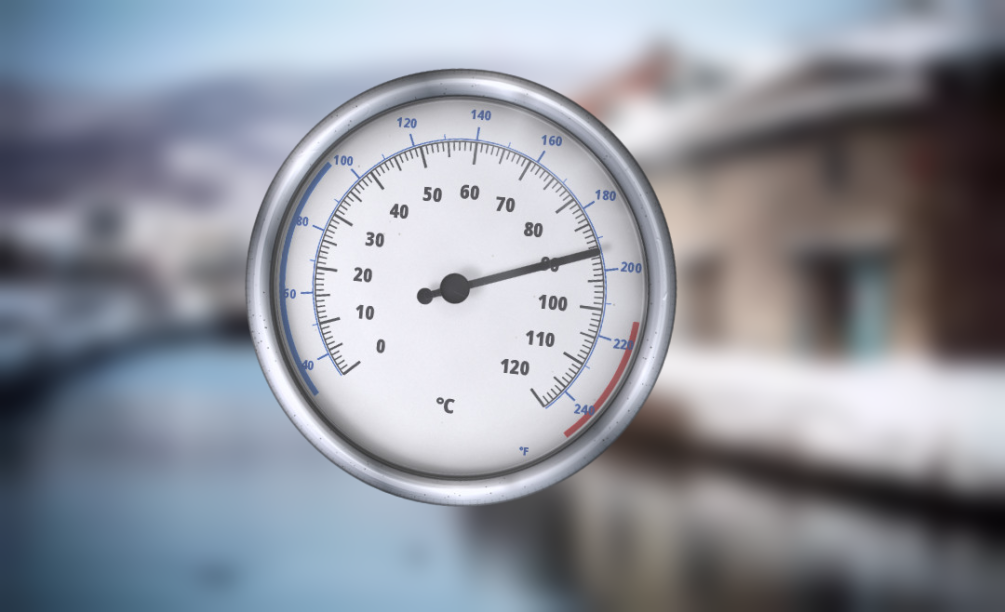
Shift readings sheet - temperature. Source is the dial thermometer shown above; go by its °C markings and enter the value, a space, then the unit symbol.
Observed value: 90 °C
